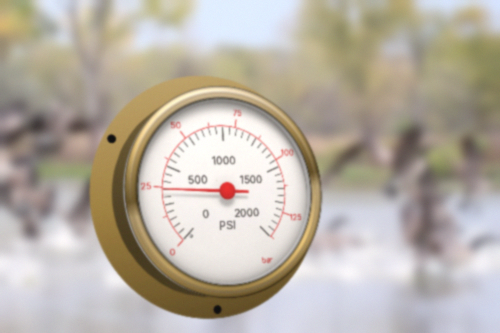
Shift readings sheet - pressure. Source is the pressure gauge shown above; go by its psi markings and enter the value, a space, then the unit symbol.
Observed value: 350 psi
